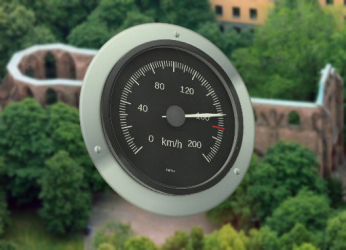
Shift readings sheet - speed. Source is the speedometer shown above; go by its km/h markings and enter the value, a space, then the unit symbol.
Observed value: 160 km/h
